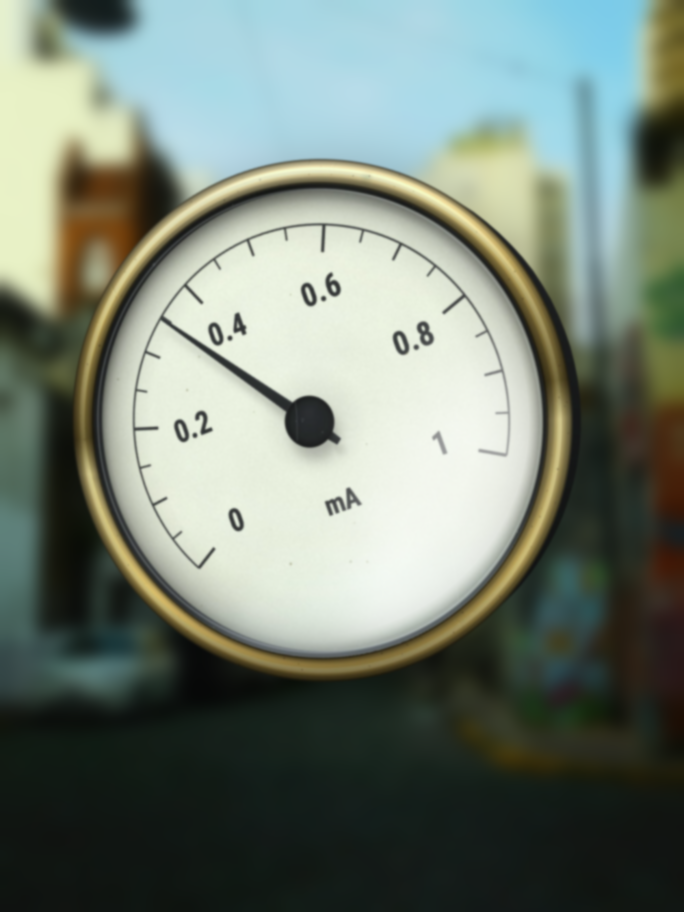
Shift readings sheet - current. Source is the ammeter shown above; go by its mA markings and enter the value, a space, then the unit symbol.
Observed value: 0.35 mA
